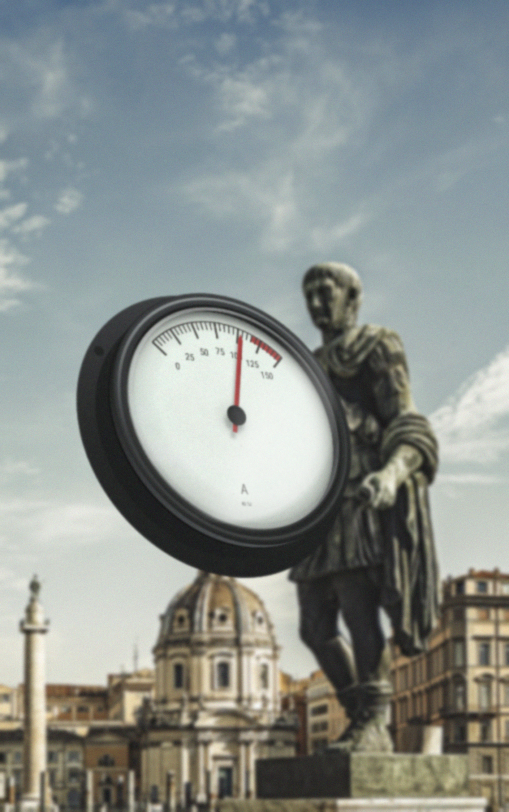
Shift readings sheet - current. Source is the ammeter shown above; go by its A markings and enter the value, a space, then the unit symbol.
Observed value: 100 A
